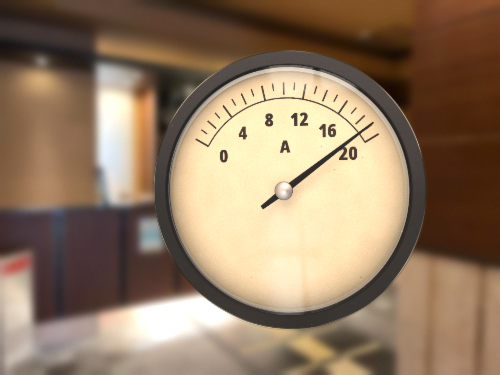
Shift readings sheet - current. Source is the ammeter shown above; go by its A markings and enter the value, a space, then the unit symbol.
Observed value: 19 A
